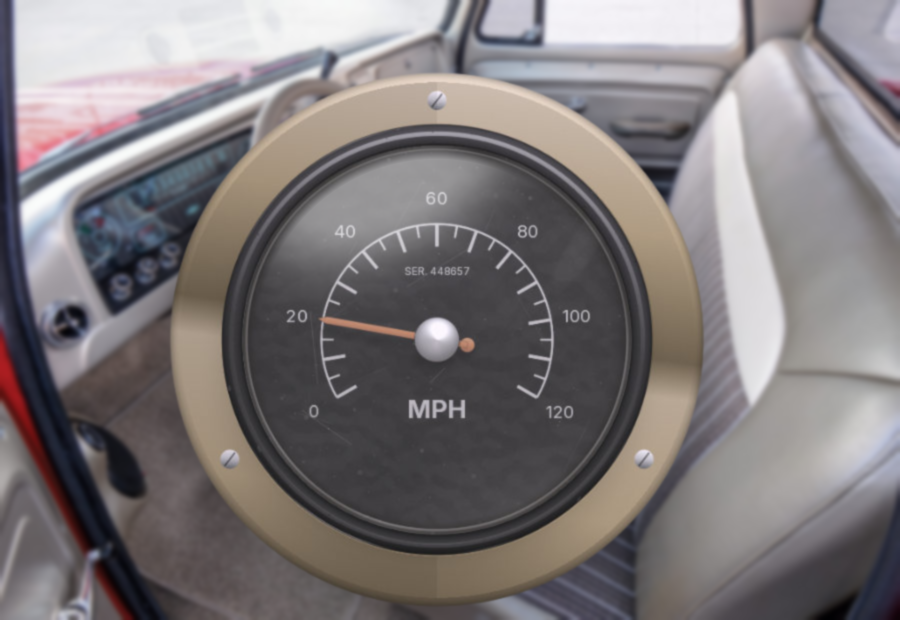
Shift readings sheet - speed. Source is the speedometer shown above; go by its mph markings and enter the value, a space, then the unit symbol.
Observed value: 20 mph
